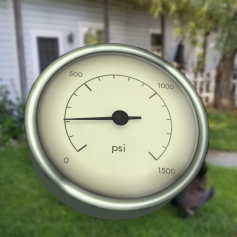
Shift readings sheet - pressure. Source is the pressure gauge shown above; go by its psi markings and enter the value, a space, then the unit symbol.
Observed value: 200 psi
